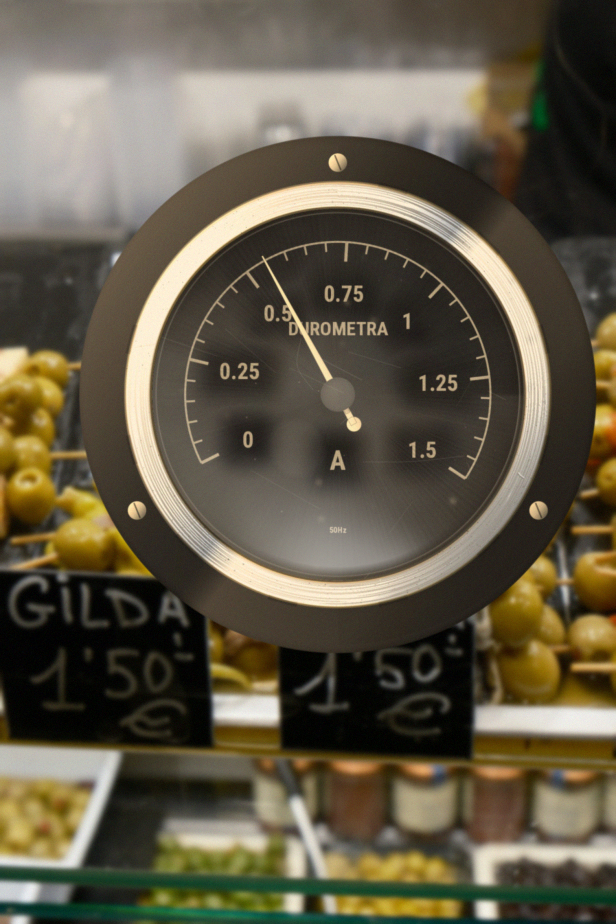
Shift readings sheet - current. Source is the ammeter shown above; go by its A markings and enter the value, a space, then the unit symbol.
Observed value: 0.55 A
